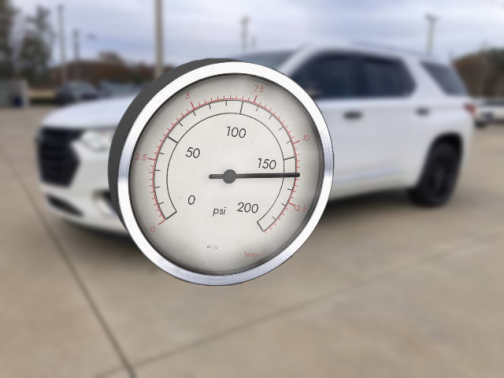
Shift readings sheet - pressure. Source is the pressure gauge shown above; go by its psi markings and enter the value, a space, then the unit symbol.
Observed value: 160 psi
